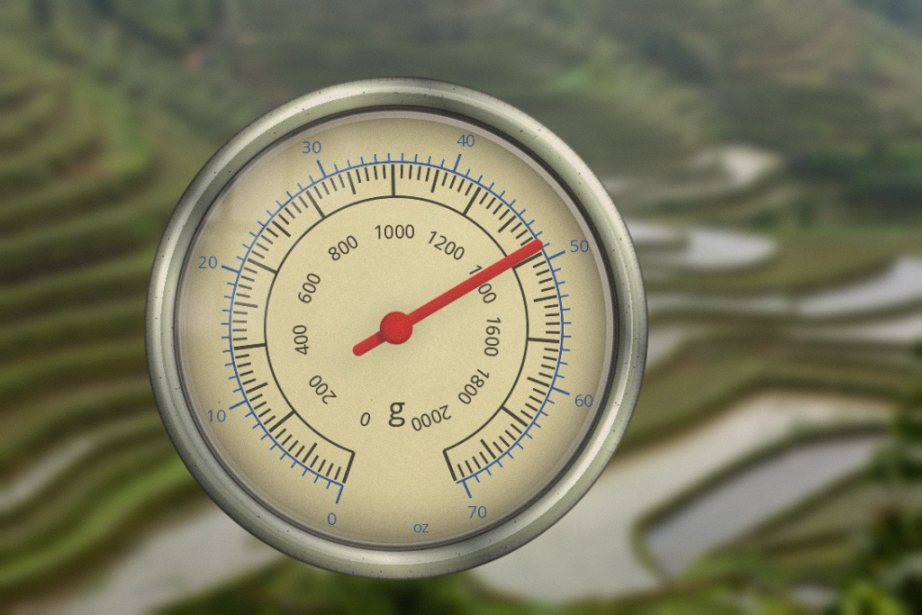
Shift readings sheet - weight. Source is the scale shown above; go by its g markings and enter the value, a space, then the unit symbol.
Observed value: 1380 g
